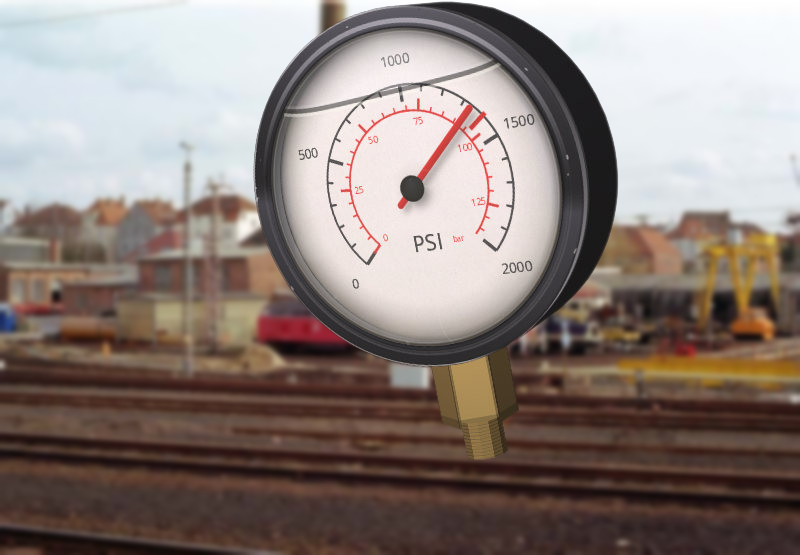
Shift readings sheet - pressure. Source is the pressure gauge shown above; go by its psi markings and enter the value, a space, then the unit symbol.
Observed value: 1350 psi
